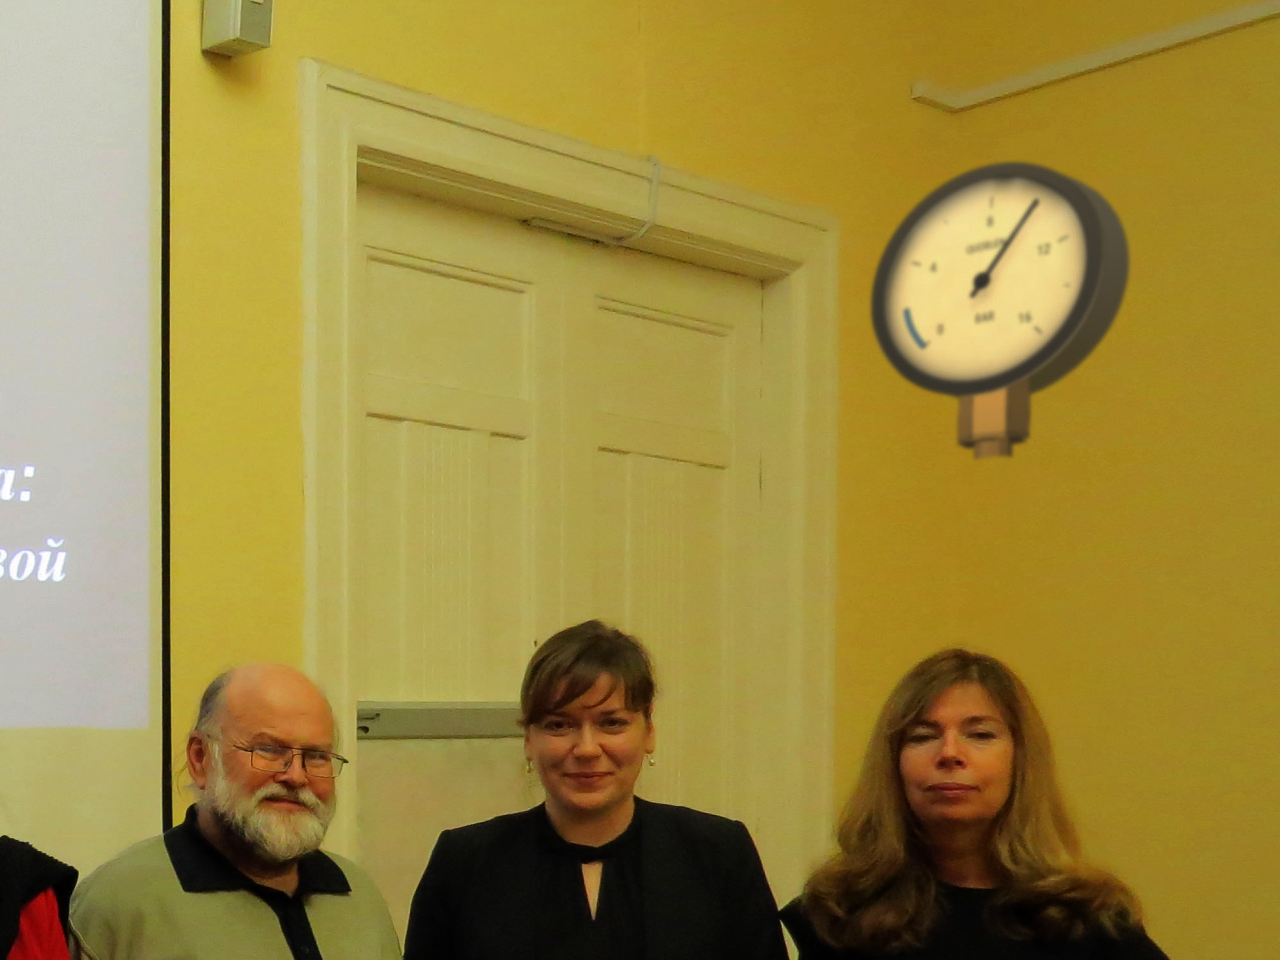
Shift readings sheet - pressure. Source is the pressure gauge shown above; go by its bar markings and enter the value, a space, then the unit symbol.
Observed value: 10 bar
